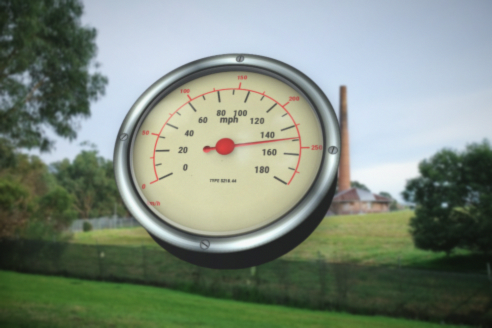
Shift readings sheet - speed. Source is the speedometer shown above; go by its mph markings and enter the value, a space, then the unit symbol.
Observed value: 150 mph
